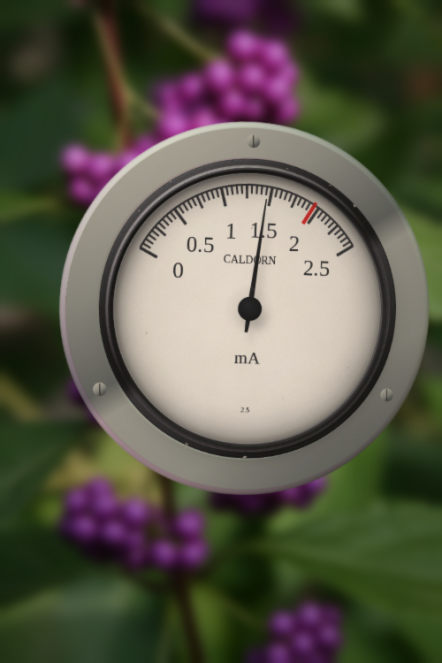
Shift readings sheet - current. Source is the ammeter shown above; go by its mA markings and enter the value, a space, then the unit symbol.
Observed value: 1.45 mA
